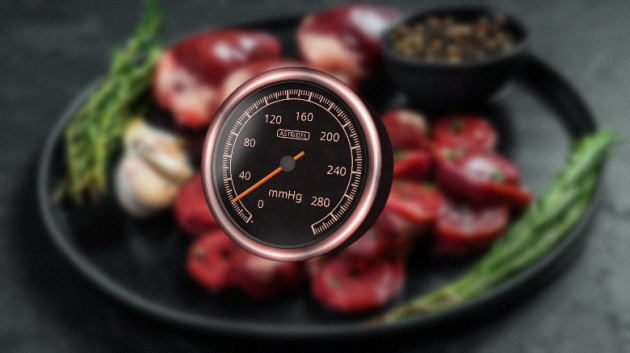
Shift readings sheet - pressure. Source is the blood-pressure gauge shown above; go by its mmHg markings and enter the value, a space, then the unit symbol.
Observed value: 20 mmHg
